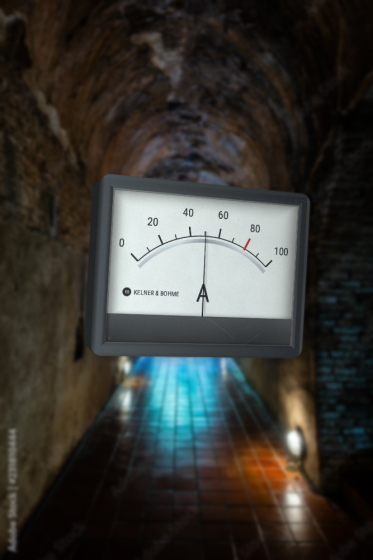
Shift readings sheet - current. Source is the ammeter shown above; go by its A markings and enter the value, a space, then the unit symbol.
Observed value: 50 A
